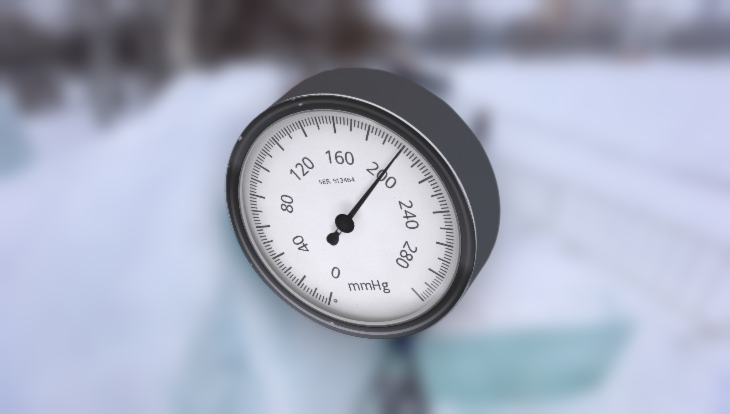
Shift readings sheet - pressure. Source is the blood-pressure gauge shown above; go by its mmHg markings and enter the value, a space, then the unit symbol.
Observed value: 200 mmHg
